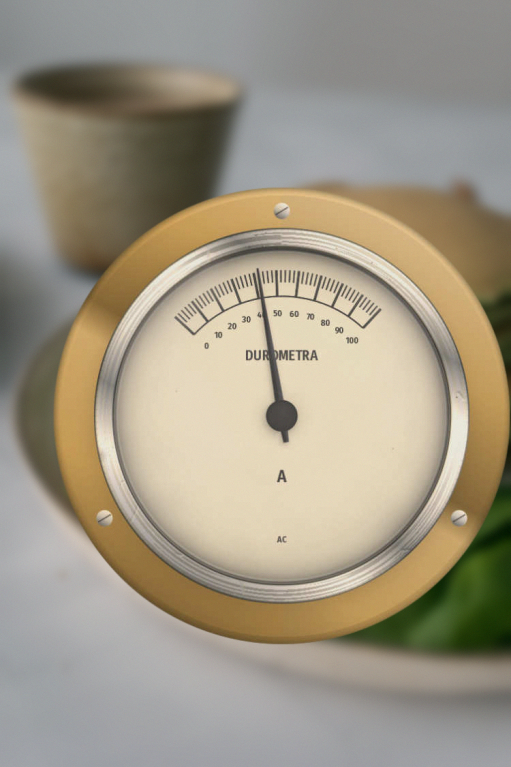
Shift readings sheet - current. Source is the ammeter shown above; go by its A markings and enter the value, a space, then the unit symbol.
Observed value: 42 A
